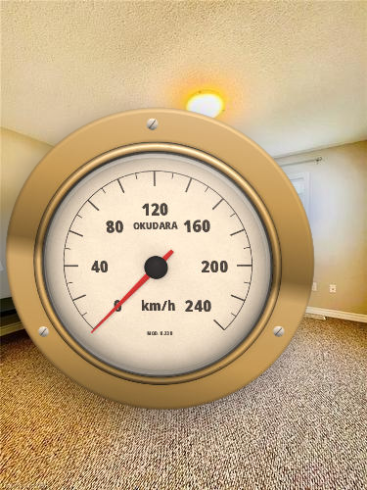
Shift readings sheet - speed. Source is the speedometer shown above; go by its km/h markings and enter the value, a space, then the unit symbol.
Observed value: 0 km/h
